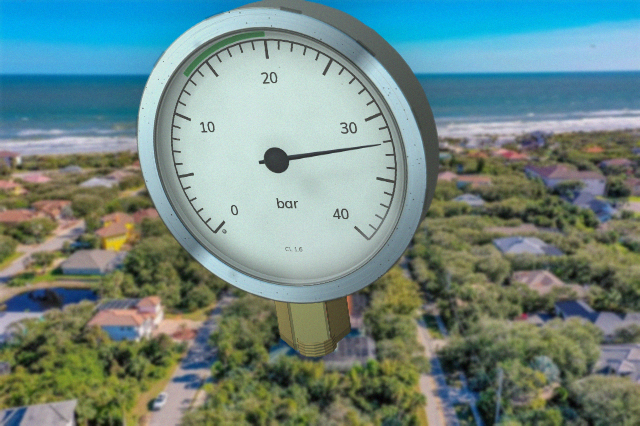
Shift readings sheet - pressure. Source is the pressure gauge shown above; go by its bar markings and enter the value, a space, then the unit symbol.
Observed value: 32 bar
